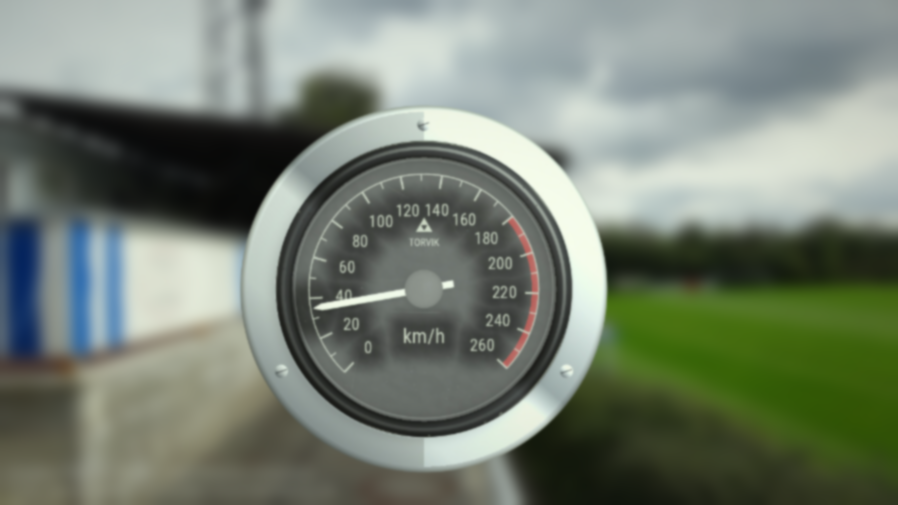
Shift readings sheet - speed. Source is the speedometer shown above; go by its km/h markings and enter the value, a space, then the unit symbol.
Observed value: 35 km/h
